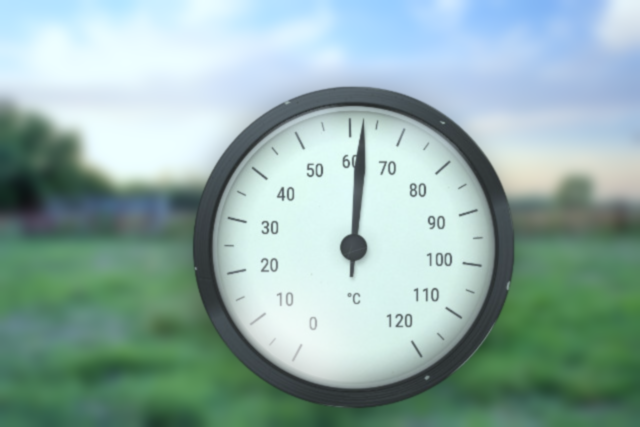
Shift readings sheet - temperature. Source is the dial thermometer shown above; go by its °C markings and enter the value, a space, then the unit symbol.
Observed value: 62.5 °C
